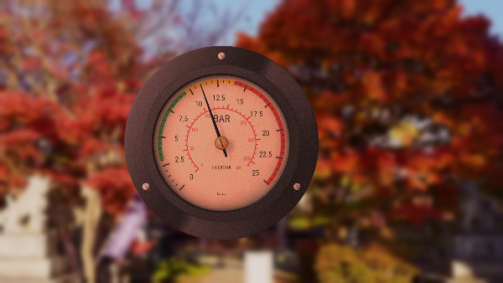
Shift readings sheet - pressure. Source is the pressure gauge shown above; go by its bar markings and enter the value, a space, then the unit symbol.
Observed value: 11 bar
